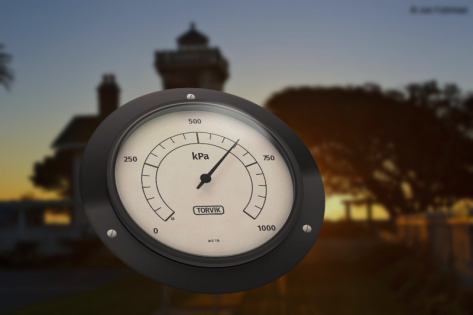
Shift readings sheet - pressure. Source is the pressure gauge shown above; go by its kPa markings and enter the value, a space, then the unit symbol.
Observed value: 650 kPa
